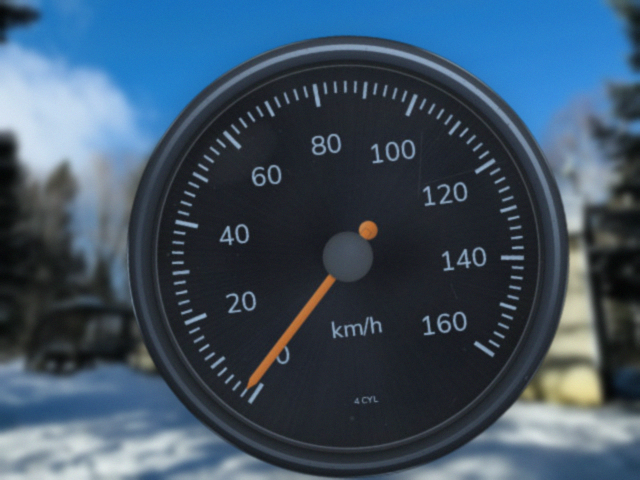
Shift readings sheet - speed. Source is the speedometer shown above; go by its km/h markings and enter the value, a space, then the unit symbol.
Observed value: 2 km/h
